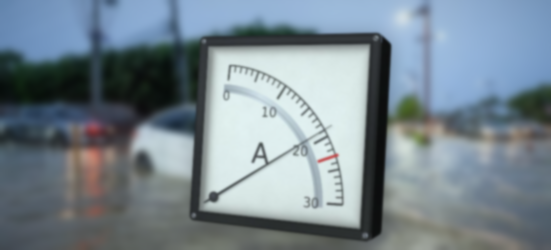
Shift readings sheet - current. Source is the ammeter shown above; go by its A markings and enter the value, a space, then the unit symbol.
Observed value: 19 A
